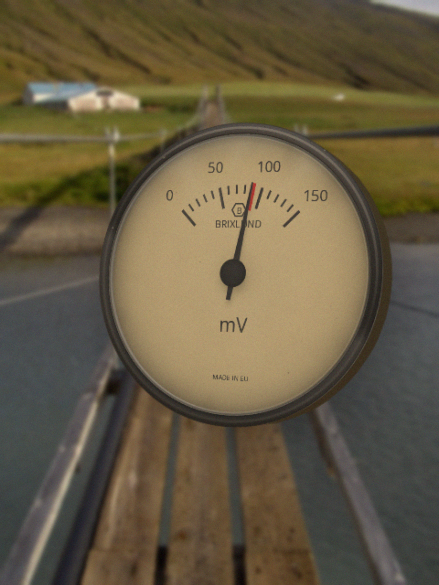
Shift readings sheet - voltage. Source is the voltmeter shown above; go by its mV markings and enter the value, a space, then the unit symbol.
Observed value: 90 mV
